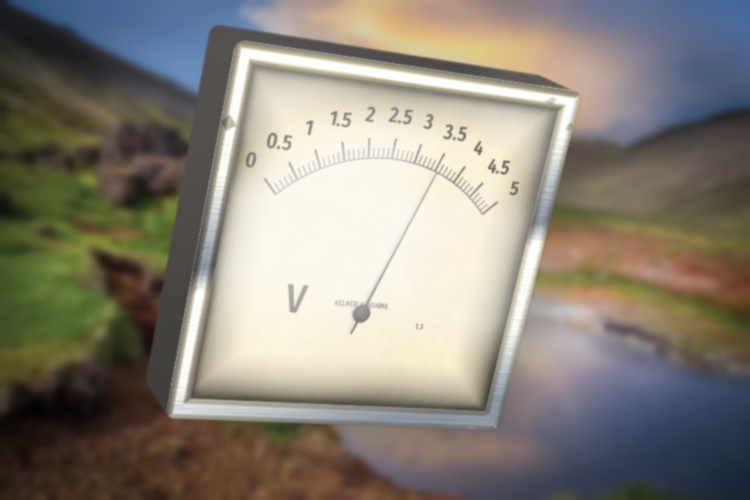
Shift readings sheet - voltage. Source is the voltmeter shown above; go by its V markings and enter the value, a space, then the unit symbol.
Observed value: 3.5 V
